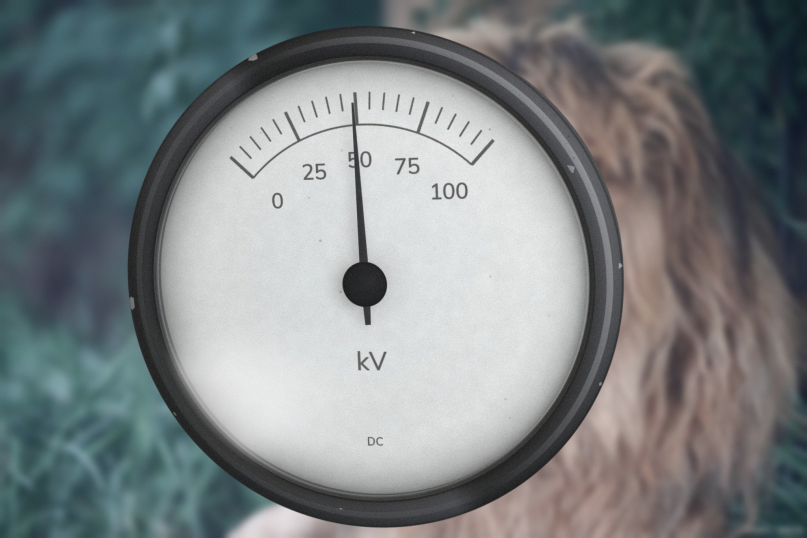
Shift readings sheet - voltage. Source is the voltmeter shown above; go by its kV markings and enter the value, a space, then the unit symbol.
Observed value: 50 kV
